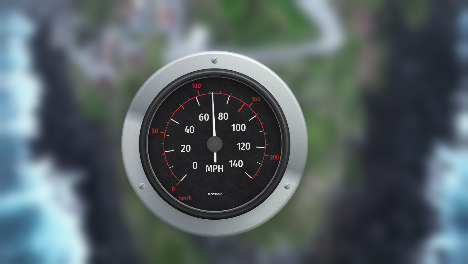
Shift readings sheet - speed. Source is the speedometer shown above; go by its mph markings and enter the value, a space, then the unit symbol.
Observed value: 70 mph
